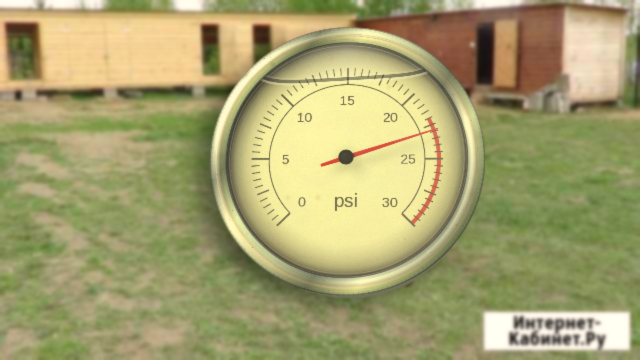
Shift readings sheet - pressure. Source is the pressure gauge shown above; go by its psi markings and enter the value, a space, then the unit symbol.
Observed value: 23 psi
